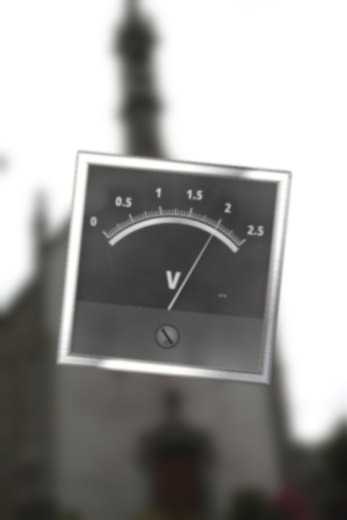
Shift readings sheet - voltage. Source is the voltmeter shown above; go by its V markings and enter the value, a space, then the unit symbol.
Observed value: 2 V
